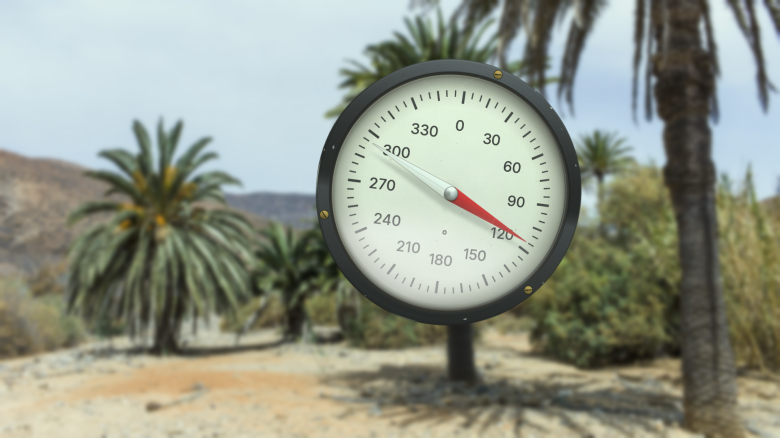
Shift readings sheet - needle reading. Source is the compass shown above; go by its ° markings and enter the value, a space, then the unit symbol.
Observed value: 115 °
